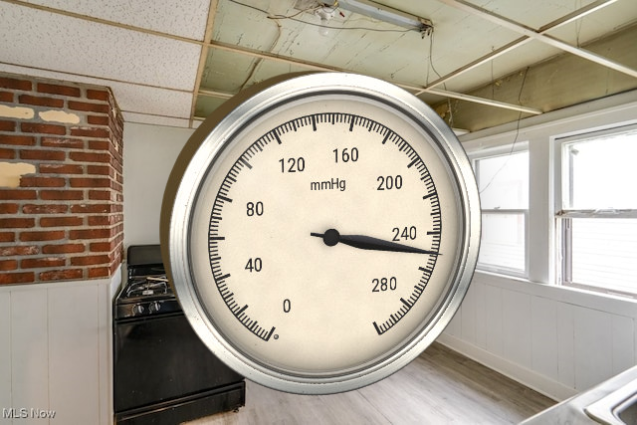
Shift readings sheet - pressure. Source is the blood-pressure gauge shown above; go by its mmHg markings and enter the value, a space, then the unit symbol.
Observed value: 250 mmHg
